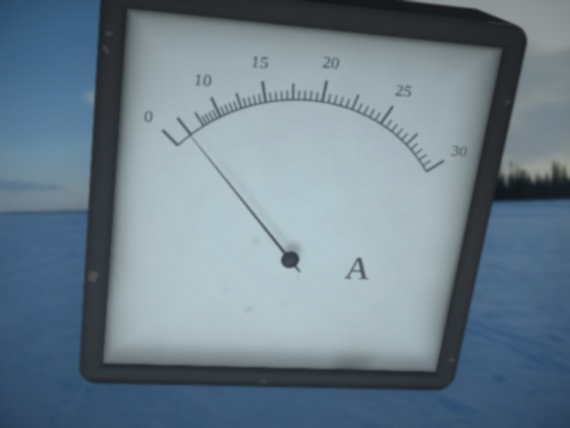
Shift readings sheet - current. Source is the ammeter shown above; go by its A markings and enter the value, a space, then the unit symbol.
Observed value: 5 A
